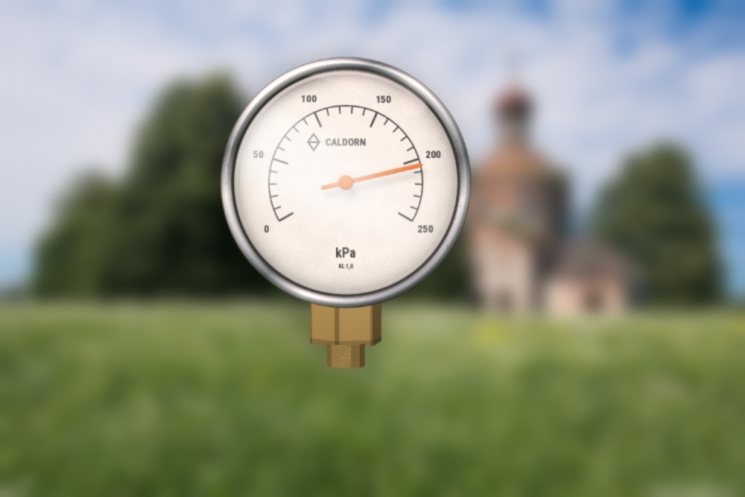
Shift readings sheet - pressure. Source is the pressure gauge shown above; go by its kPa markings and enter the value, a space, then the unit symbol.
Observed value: 205 kPa
